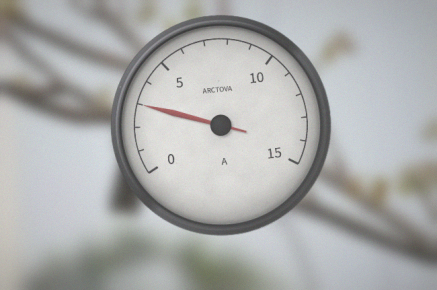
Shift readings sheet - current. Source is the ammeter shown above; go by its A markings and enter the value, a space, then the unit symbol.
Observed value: 3 A
